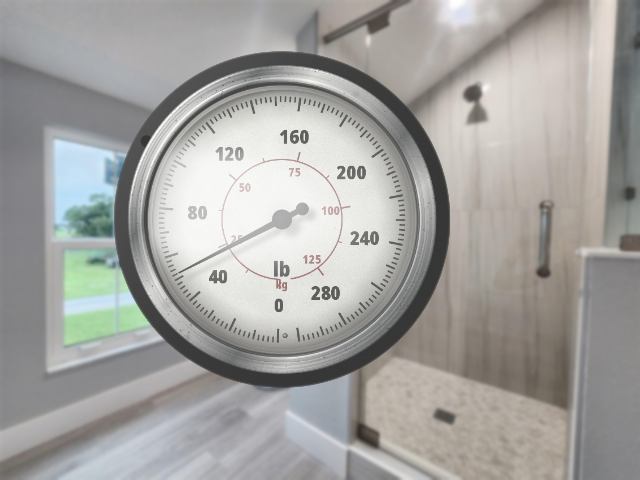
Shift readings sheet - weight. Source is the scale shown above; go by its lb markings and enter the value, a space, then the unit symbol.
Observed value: 52 lb
